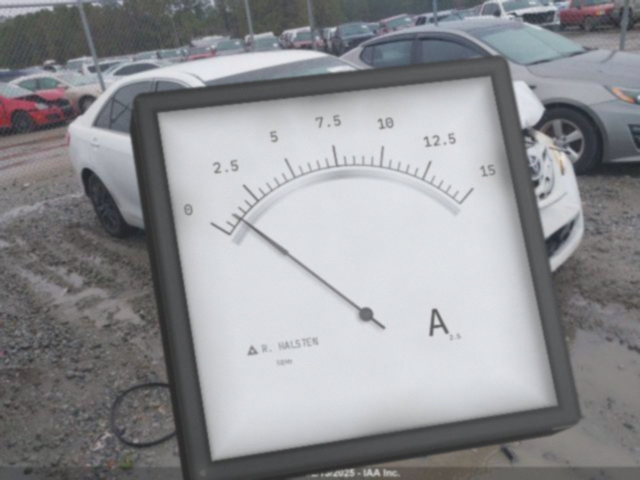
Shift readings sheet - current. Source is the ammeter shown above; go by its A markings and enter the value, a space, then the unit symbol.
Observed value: 1 A
